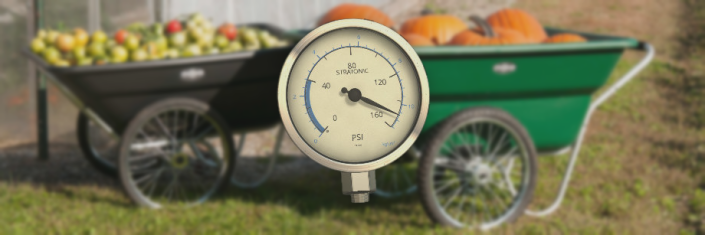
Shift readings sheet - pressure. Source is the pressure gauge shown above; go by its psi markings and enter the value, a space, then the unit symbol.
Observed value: 150 psi
